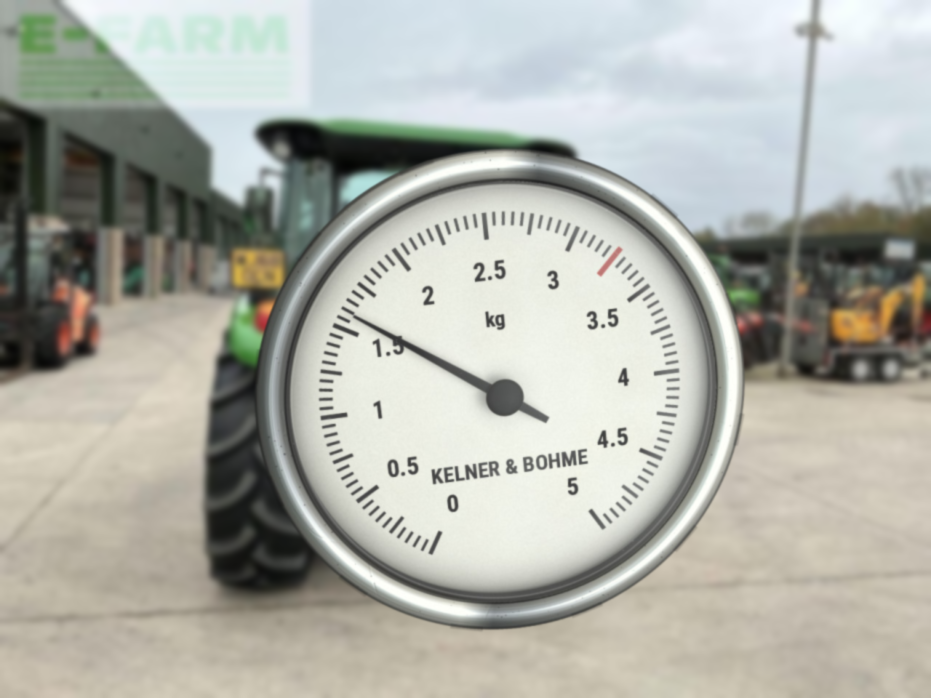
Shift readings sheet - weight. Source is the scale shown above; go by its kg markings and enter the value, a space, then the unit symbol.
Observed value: 1.6 kg
